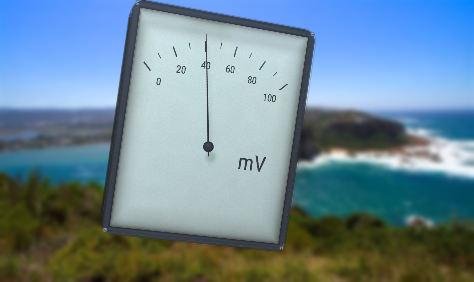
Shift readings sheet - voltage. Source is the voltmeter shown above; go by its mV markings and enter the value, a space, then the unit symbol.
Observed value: 40 mV
